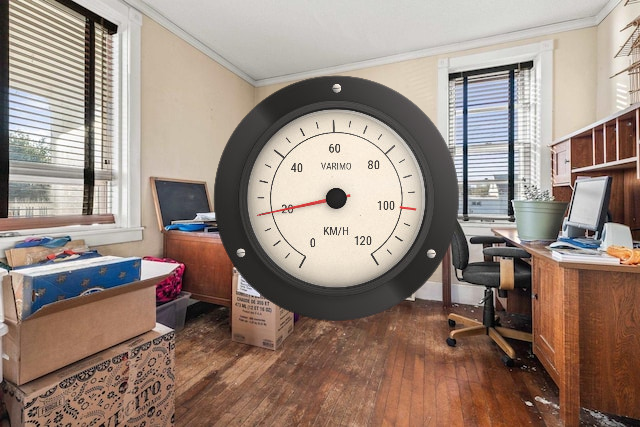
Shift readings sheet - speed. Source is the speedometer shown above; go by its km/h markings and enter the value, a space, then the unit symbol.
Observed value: 20 km/h
